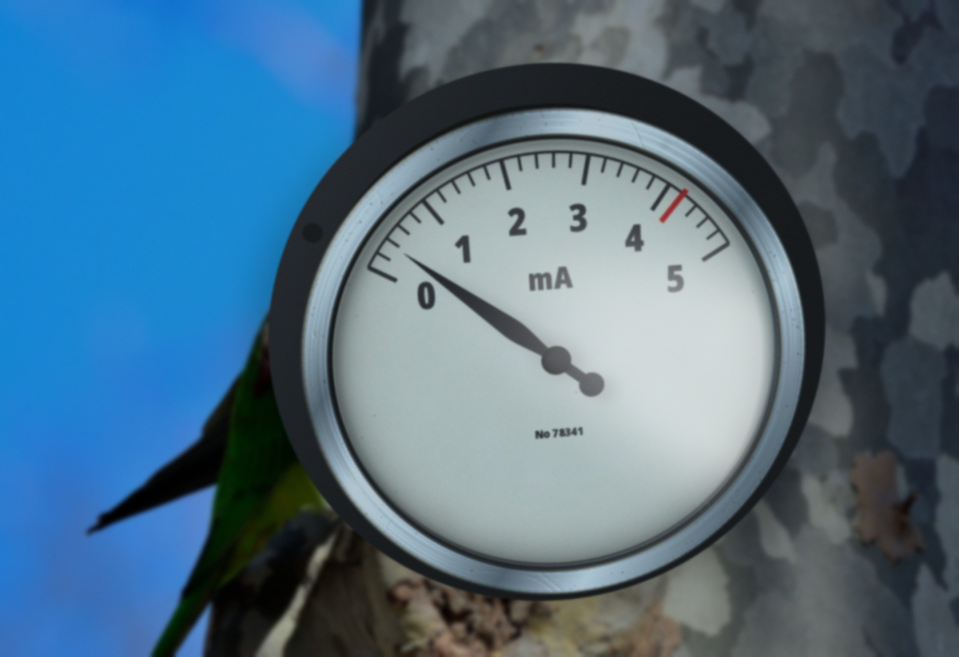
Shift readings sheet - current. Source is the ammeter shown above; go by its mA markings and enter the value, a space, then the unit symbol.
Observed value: 0.4 mA
